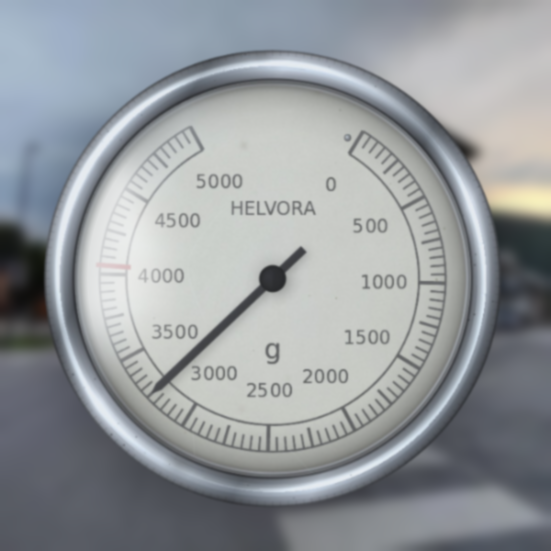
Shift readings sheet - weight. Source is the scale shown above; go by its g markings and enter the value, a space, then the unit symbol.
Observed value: 3250 g
